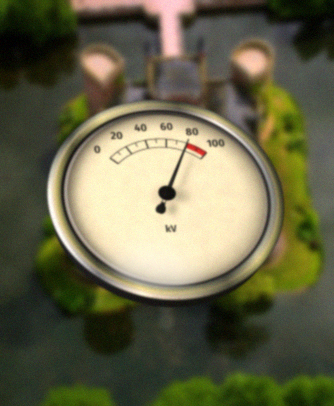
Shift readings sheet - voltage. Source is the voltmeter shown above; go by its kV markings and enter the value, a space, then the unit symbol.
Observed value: 80 kV
